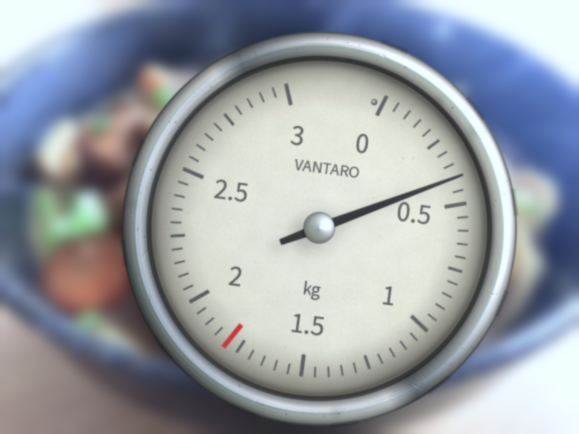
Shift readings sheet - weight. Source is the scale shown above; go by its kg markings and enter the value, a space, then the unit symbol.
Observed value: 0.4 kg
